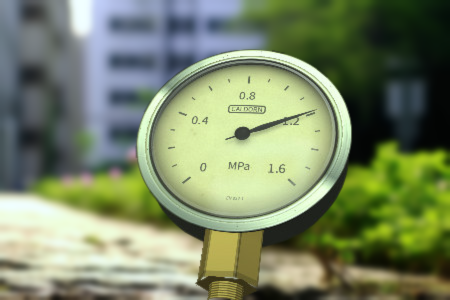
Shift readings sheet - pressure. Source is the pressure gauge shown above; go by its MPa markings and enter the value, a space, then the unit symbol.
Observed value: 1.2 MPa
